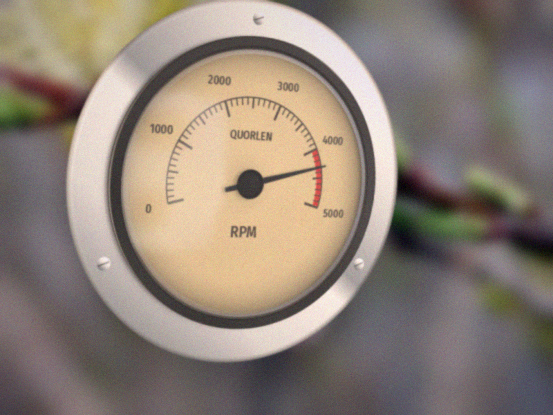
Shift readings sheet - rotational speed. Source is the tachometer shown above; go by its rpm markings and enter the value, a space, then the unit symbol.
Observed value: 4300 rpm
